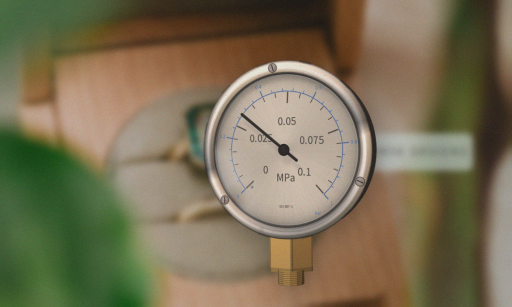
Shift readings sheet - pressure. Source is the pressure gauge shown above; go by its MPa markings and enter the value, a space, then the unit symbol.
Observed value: 0.03 MPa
